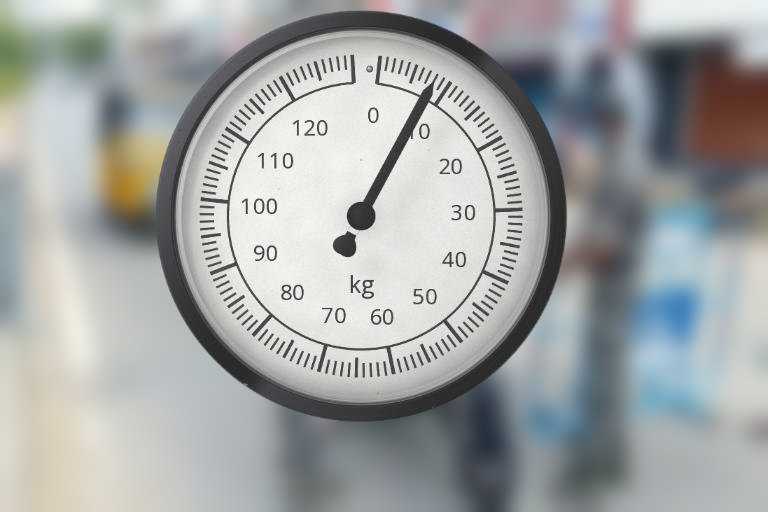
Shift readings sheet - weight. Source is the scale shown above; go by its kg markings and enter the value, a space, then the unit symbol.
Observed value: 8 kg
